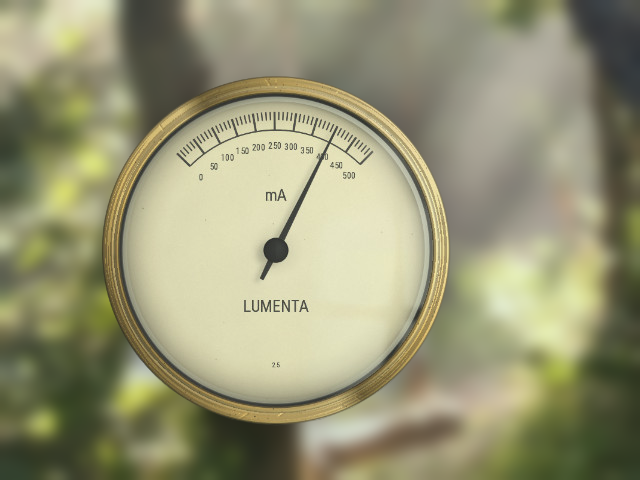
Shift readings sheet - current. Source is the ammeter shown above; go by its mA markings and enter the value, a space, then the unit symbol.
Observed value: 400 mA
